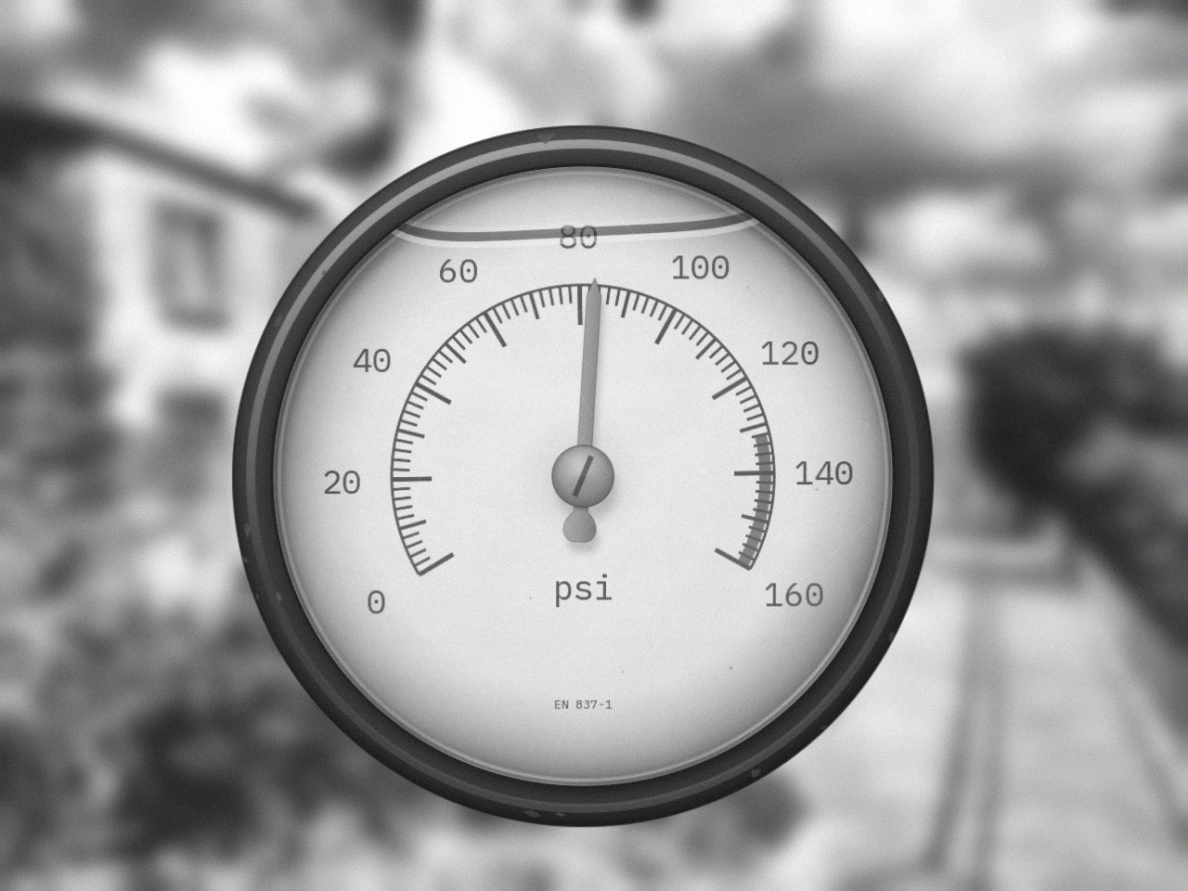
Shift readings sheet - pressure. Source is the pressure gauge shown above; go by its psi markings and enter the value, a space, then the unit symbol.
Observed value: 83 psi
